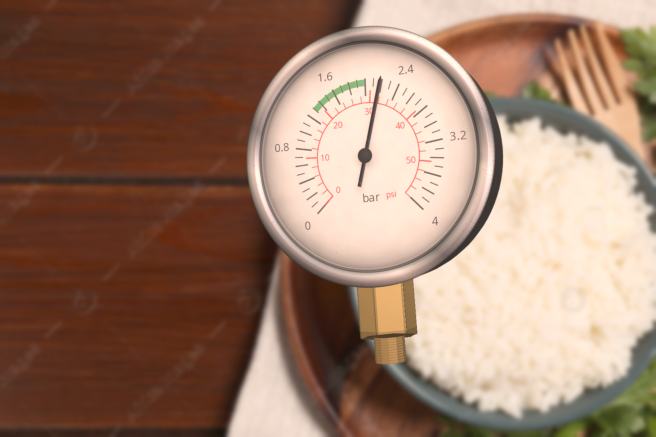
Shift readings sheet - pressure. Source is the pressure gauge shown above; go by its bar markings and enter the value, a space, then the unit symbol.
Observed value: 2.2 bar
